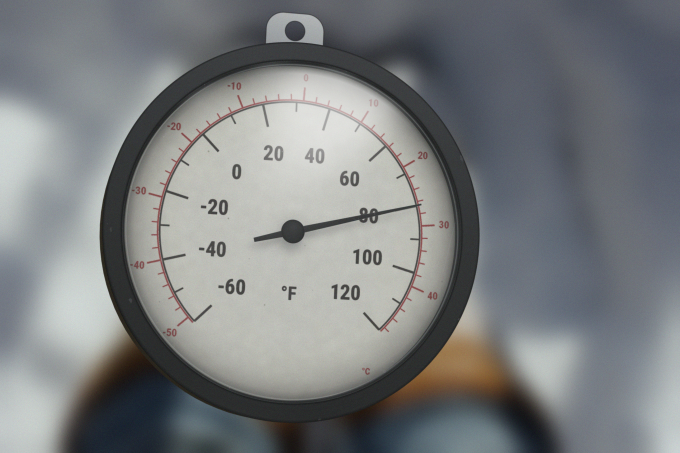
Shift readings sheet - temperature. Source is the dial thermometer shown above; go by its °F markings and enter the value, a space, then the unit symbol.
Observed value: 80 °F
